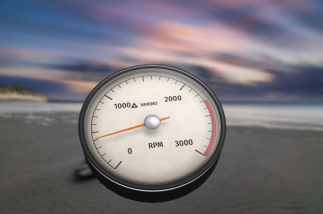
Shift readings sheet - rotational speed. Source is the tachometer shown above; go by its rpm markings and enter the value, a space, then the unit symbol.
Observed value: 400 rpm
